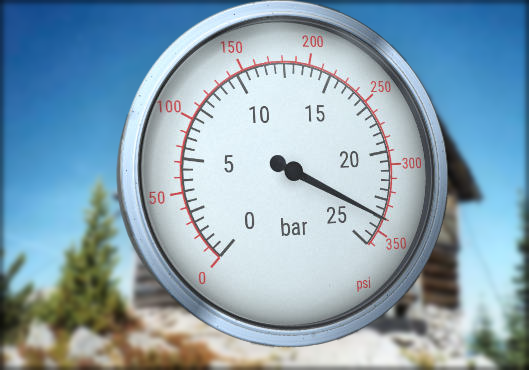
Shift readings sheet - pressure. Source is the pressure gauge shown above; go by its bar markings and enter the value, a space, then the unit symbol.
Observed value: 23.5 bar
